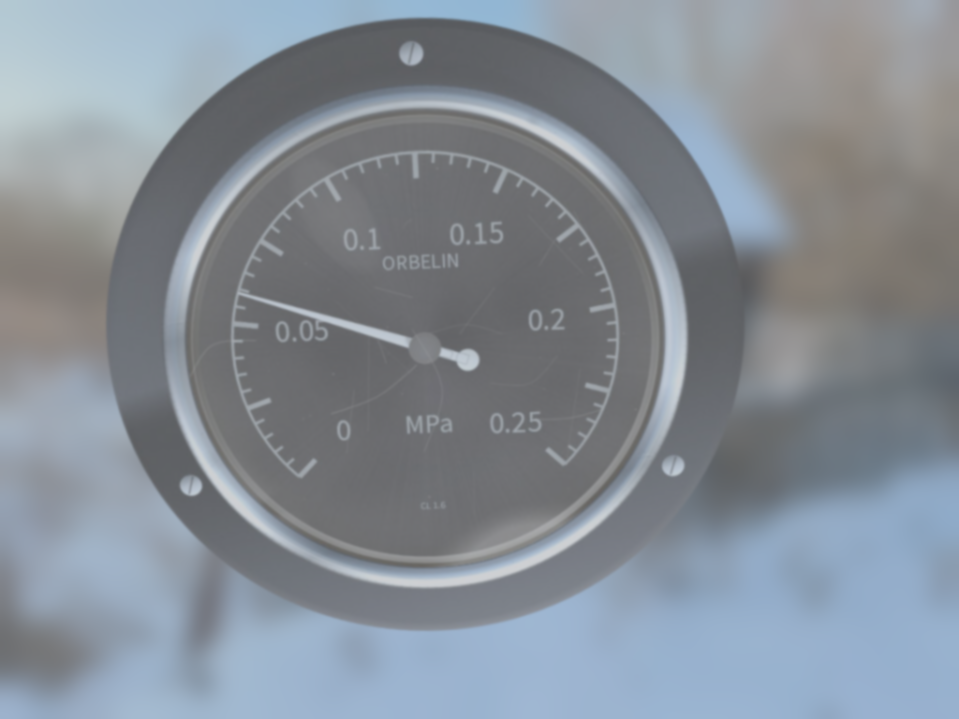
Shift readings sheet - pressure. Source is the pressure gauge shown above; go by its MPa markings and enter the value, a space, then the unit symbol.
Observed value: 0.06 MPa
